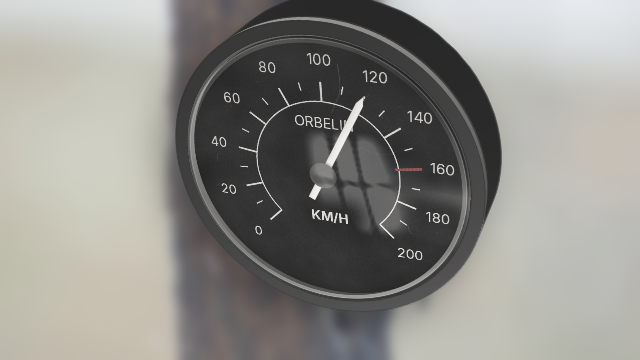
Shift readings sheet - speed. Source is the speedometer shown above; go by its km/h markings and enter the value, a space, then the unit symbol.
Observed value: 120 km/h
